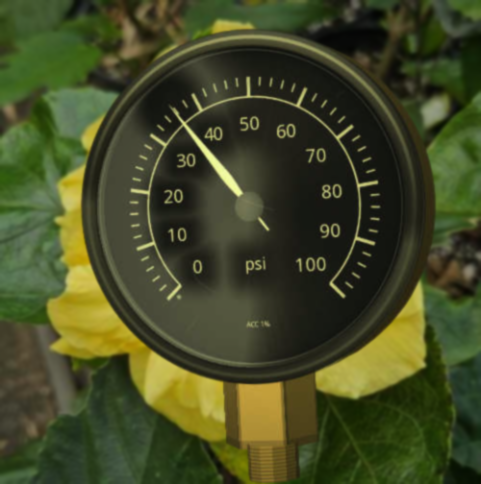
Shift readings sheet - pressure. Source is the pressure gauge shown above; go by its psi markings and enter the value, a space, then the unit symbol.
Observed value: 36 psi
